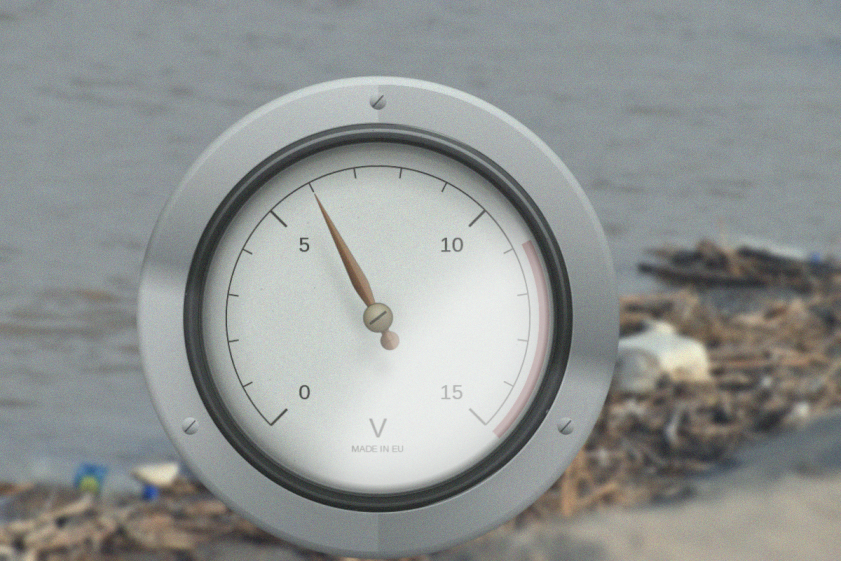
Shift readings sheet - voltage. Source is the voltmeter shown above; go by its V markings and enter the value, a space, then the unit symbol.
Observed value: 6 V
